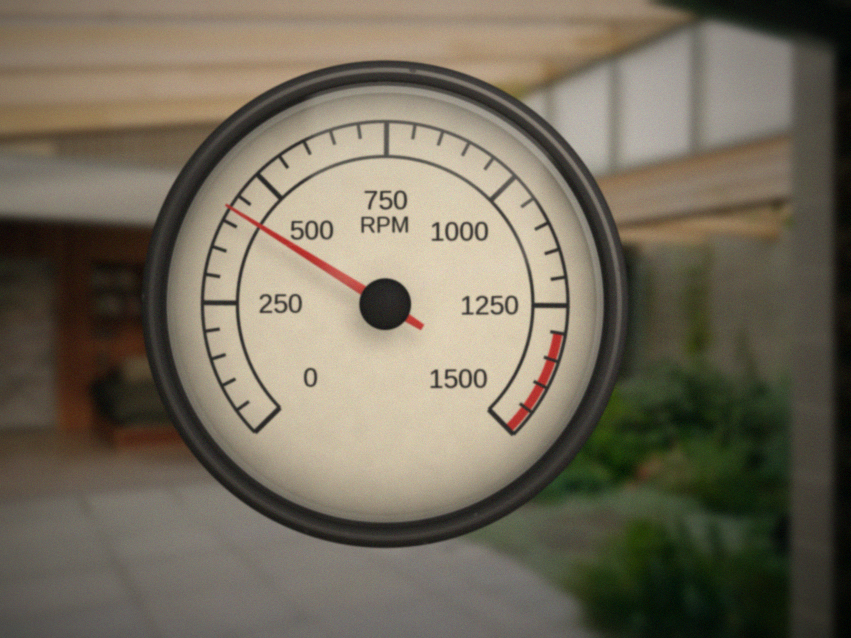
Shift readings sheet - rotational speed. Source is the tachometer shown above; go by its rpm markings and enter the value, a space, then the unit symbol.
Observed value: 425 rpm
